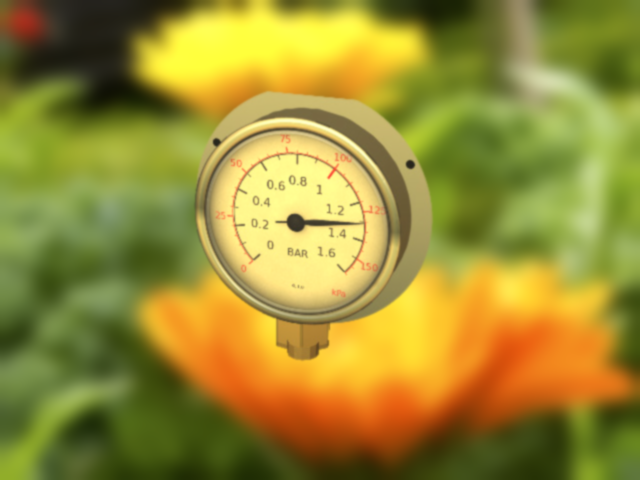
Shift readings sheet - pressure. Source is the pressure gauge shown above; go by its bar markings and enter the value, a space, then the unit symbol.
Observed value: 1.3 bar
